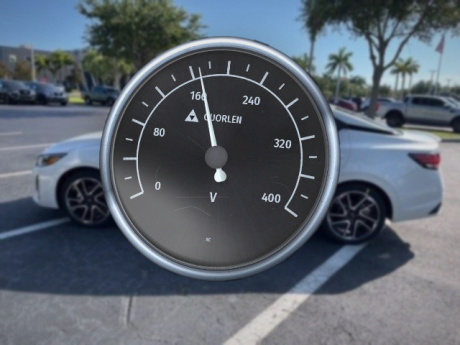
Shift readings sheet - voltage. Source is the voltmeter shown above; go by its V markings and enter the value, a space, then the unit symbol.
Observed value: 170 V
